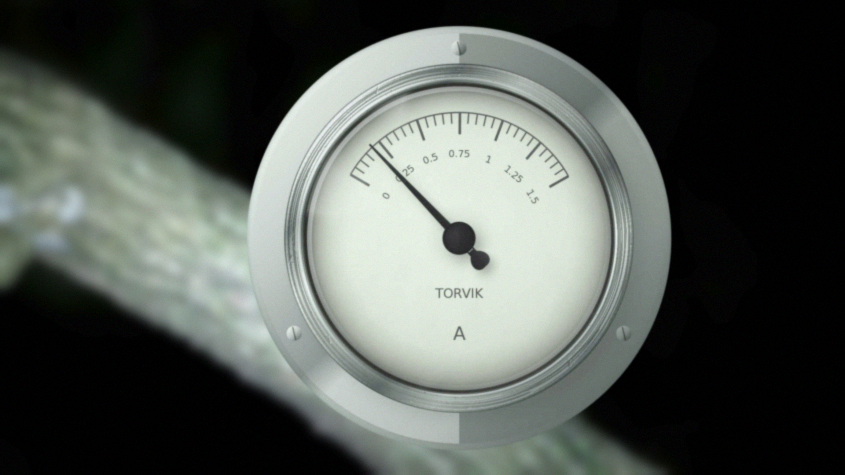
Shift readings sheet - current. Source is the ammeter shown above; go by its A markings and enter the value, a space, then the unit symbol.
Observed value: 0.2 A
